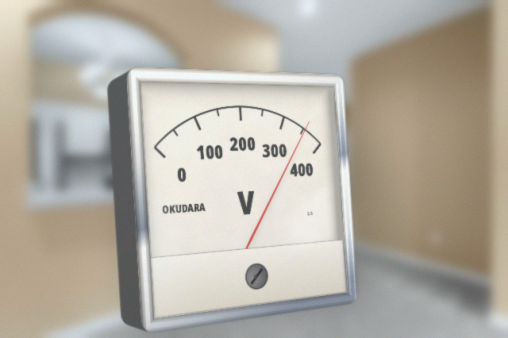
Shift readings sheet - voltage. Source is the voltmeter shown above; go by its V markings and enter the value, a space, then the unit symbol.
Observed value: 350 V
